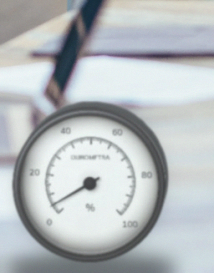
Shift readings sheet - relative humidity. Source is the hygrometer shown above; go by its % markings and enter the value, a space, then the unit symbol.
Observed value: 5 %
